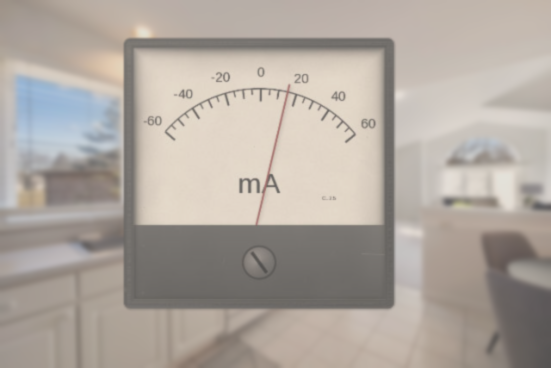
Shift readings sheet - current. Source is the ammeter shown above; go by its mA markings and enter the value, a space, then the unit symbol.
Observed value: 15 mA
